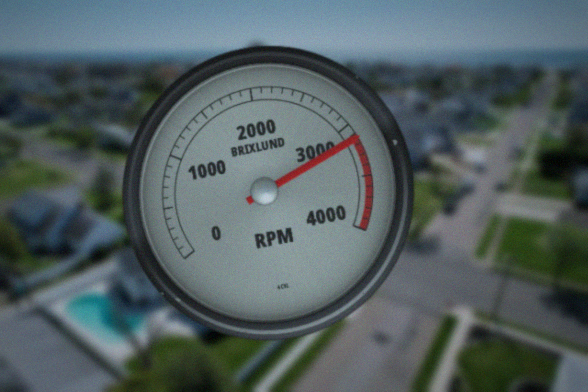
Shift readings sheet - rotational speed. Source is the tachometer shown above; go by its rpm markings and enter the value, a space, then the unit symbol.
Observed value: 3150 rpm
